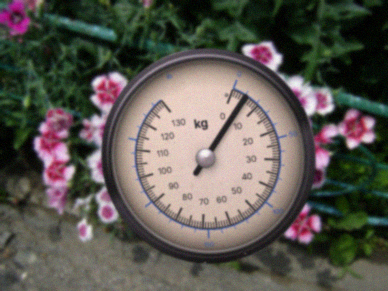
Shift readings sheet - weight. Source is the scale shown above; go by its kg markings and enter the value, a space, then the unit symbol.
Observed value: 5 kg
